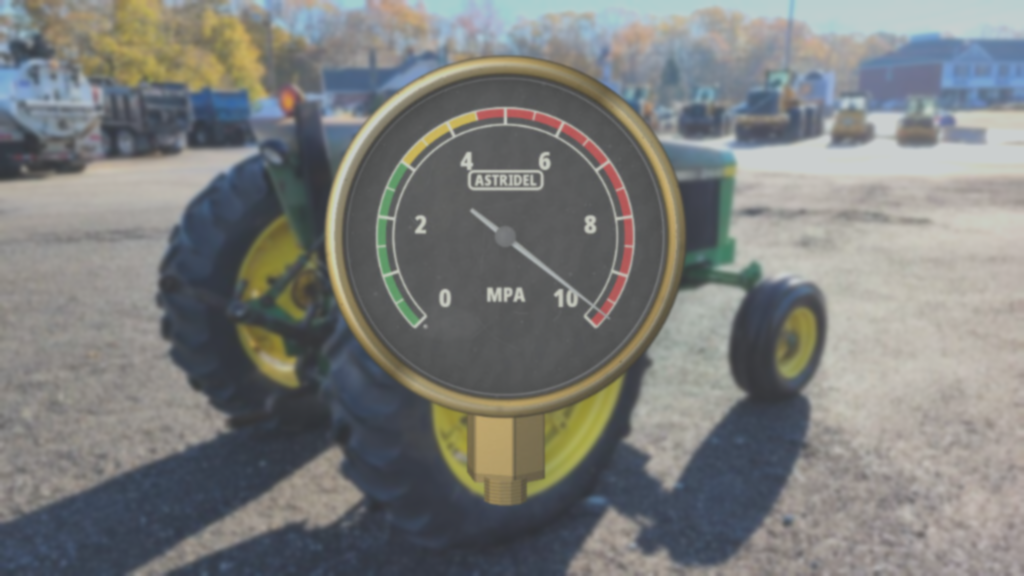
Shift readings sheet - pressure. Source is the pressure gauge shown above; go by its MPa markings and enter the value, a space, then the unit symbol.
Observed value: 9.75 MPa
